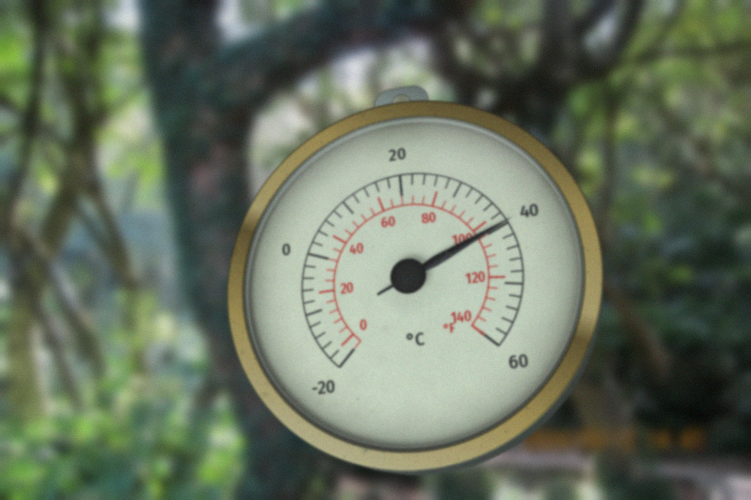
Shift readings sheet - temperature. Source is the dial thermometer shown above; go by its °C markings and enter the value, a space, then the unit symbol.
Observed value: 40 °C
